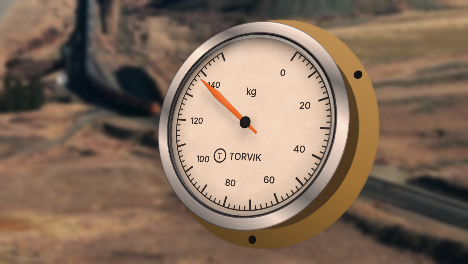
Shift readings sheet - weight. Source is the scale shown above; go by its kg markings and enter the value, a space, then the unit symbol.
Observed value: 138 kg
